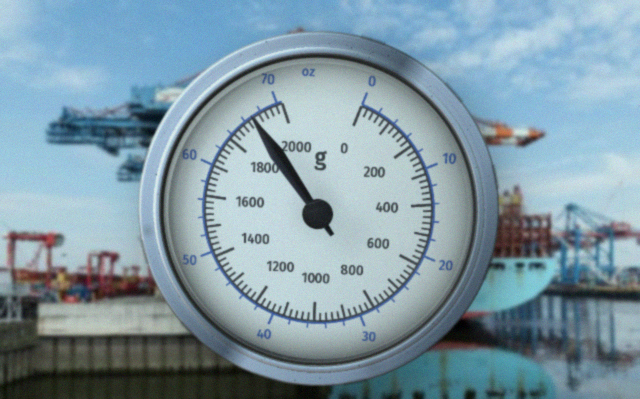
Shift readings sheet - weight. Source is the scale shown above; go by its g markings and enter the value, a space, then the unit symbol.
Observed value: 1900 g
